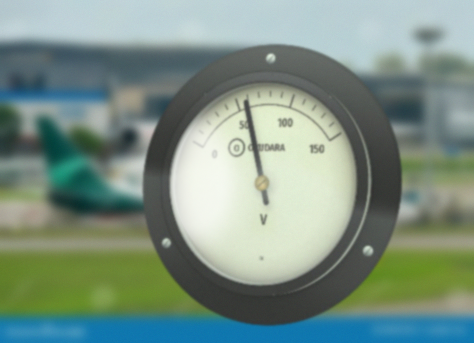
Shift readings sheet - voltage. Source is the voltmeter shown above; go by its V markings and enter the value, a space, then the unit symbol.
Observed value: 60 V
